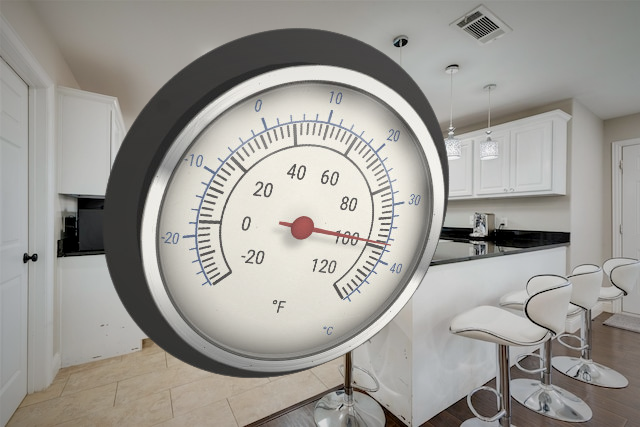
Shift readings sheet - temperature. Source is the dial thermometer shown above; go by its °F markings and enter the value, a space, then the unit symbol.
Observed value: 98 °F
